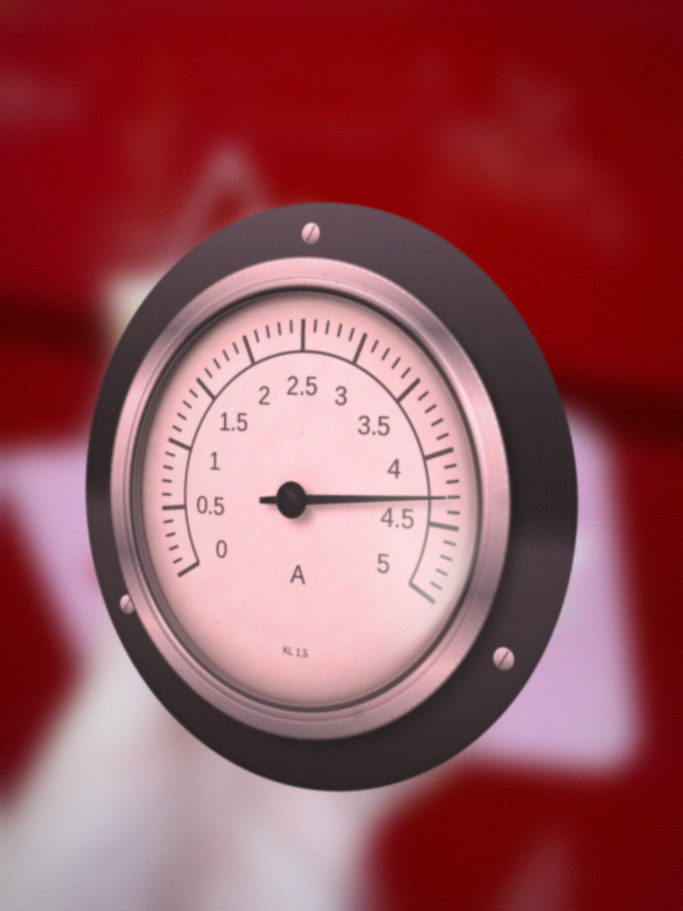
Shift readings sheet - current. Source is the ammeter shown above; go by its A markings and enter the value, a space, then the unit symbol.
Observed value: 4.3 A
